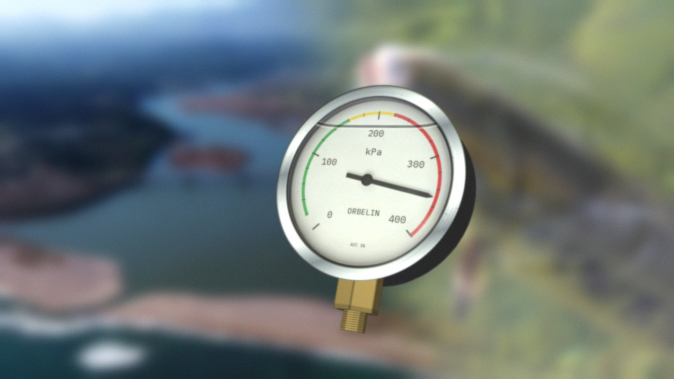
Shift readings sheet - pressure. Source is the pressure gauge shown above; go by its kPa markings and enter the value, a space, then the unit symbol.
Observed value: 350 kPa
